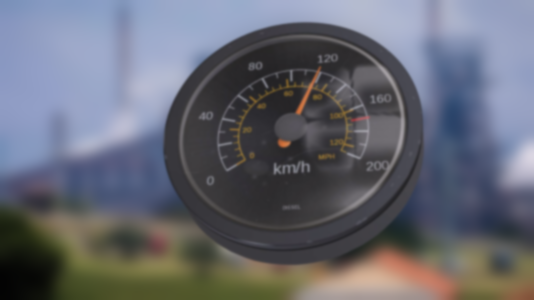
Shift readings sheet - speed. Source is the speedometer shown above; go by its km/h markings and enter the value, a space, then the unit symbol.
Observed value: 120 km/h
